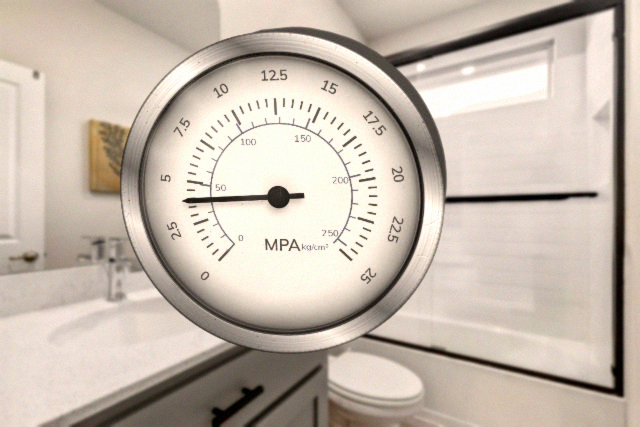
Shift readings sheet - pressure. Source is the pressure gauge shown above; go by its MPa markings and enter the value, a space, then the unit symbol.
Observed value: 4 MPa
